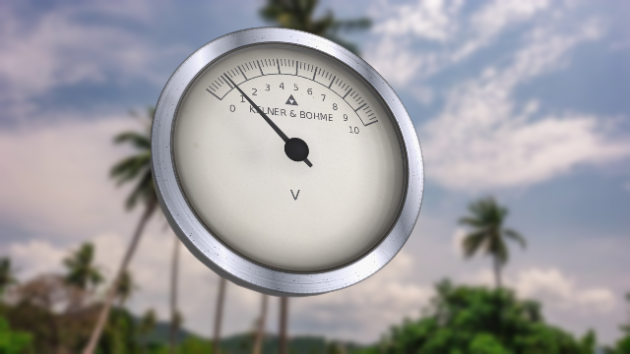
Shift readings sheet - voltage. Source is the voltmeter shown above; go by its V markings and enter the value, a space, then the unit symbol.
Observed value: 1 V
